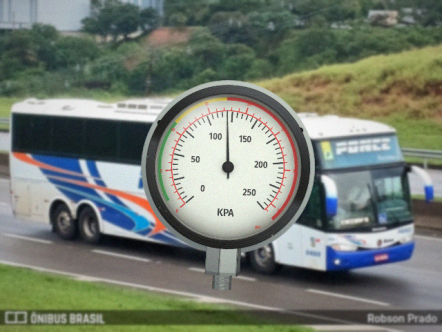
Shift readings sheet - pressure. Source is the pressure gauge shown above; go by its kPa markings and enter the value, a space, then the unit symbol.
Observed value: 120 kPa
